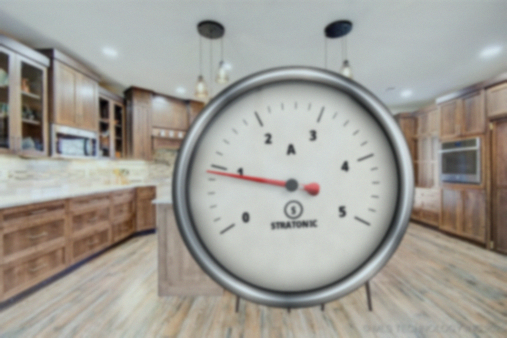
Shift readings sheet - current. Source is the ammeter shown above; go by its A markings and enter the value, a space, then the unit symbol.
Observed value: 0.9 A
